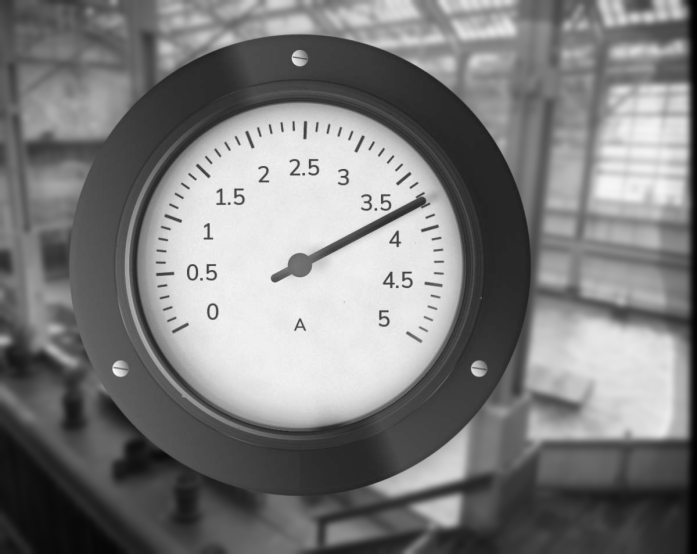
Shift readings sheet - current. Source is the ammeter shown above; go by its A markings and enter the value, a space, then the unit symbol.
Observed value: 3.75 A
